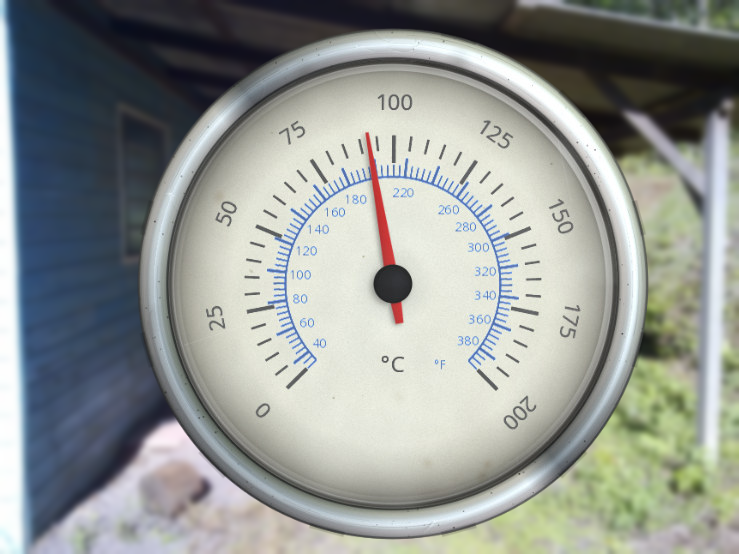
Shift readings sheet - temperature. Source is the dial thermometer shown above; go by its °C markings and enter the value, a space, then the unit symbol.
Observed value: 92.5 °C
